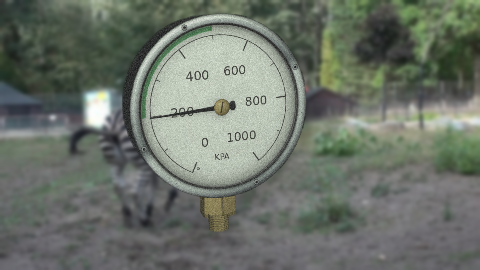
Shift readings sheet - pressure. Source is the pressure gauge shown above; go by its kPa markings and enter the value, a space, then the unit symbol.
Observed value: 200 kPa
